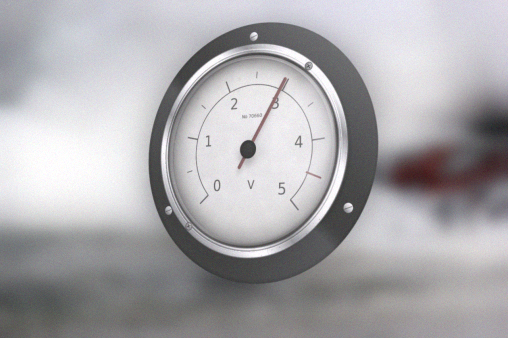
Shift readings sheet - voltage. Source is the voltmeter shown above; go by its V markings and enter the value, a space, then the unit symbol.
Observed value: 3 V
